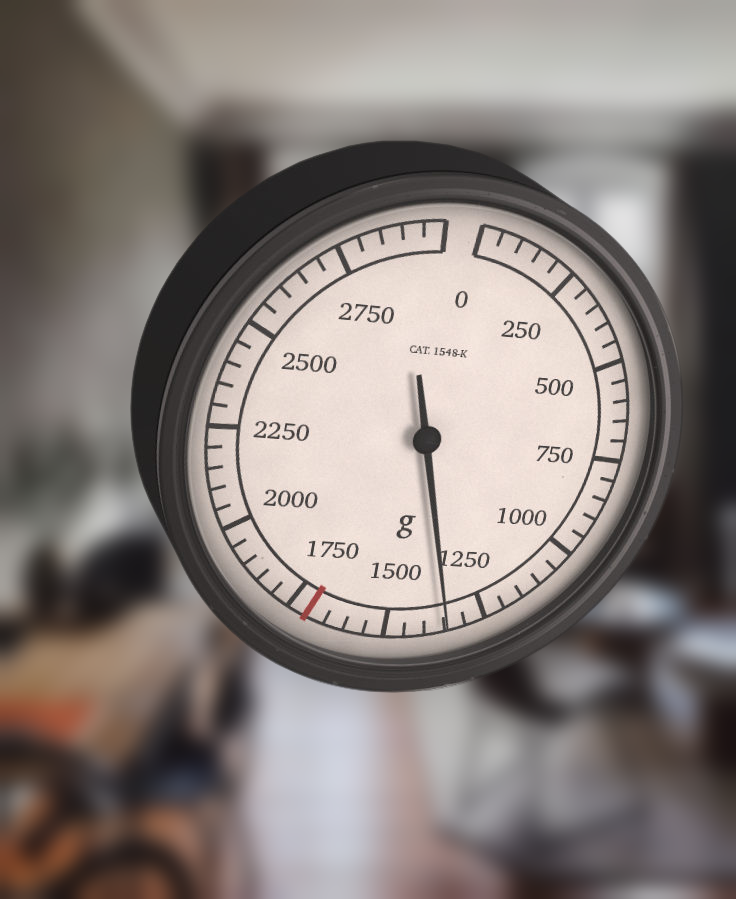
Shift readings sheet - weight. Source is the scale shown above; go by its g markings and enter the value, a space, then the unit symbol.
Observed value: 1350 g
